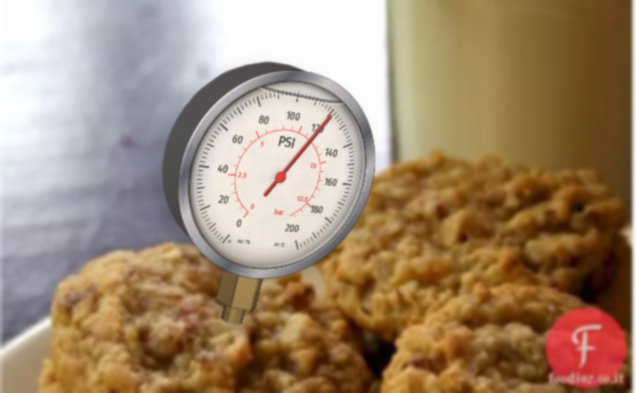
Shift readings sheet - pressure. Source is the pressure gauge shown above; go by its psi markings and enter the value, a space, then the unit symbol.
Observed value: 120 psi
